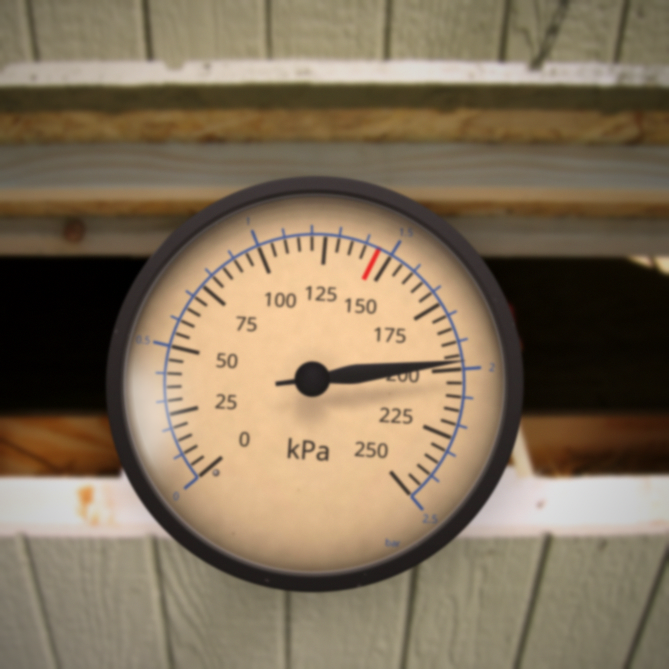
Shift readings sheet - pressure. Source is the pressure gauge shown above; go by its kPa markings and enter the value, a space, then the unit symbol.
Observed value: 197.5 kPa
